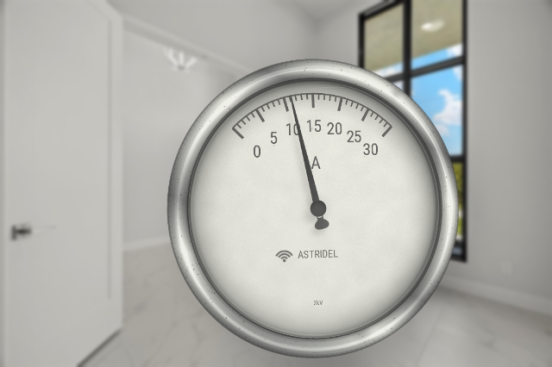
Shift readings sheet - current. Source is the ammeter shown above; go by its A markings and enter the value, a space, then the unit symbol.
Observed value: 11 A
